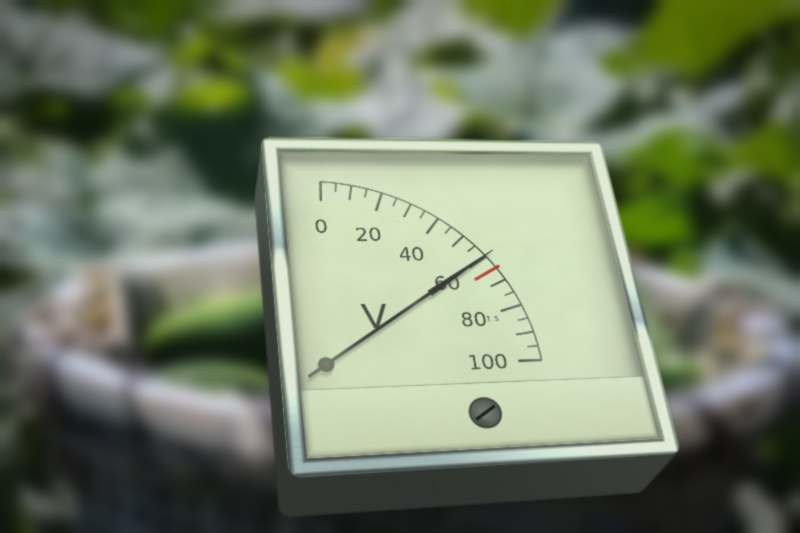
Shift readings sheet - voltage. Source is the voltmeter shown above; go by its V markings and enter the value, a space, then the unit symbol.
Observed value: 60 V
